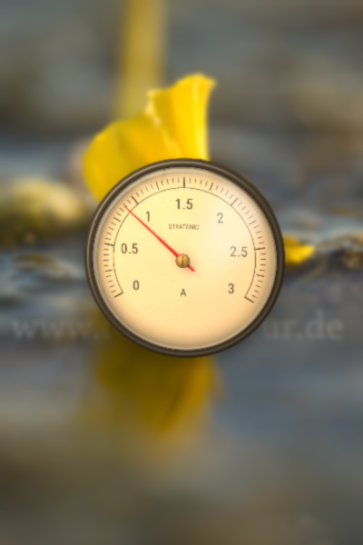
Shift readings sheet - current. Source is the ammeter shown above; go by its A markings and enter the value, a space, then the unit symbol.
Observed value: 0.9 A
